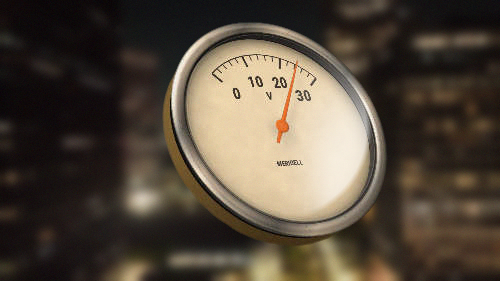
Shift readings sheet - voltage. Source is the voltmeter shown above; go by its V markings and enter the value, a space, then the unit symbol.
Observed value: 24 V
